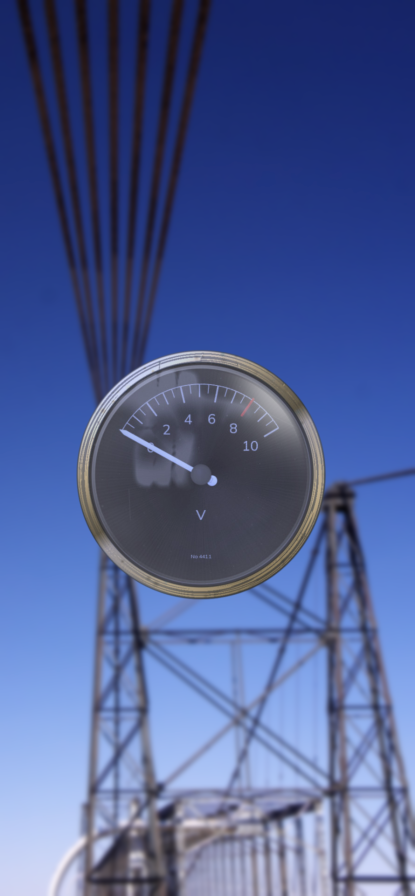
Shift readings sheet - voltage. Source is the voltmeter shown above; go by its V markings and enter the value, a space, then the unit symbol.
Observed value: 0 V
